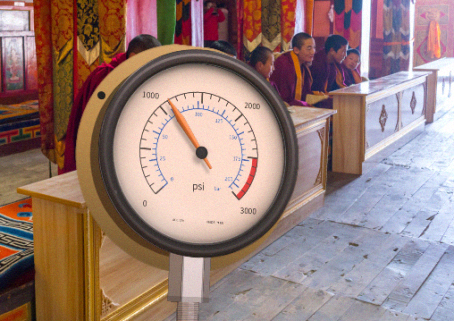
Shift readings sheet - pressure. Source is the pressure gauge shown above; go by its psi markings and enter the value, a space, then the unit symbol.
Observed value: 1100 psi
